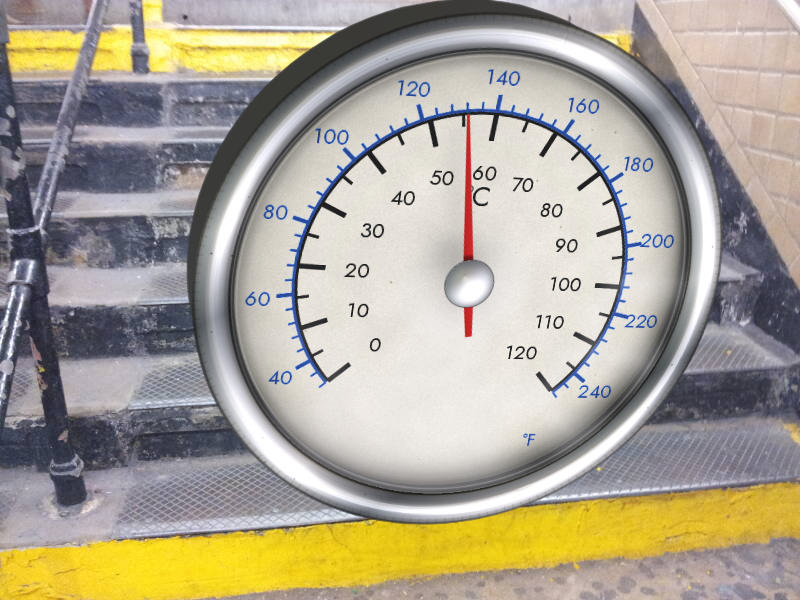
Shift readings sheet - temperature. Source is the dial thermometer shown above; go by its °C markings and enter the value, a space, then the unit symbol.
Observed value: 55 °C
